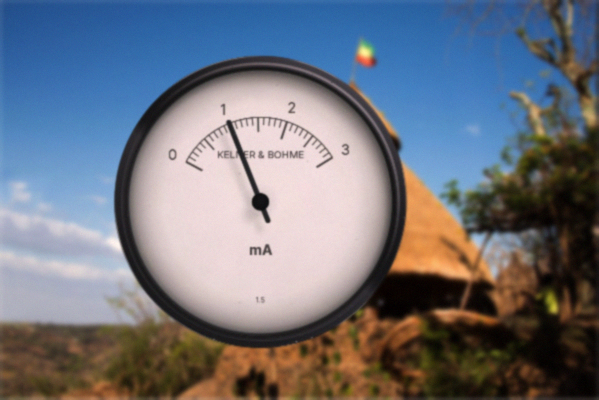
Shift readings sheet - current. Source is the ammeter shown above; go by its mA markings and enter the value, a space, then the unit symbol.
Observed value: 1 mA
